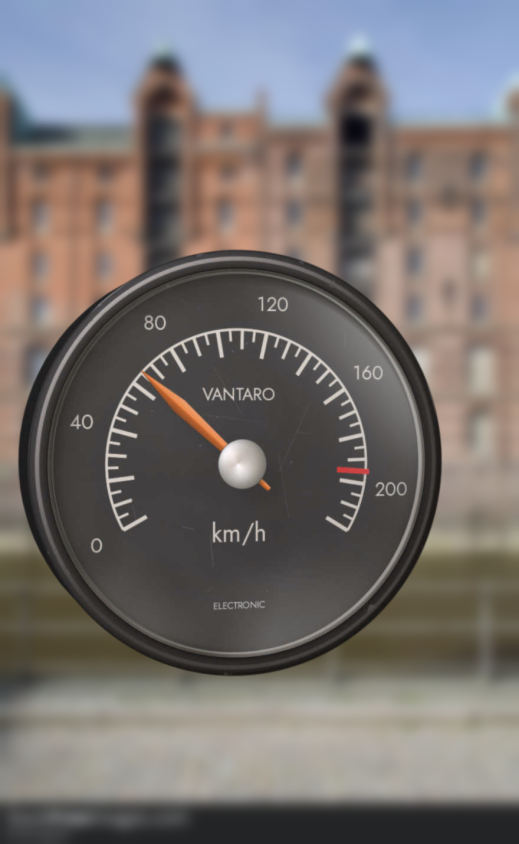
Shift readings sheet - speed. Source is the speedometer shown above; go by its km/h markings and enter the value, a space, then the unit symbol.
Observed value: 65 km/h
